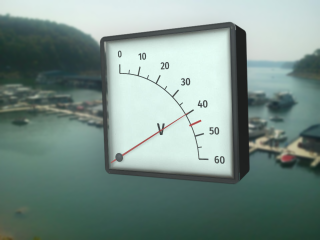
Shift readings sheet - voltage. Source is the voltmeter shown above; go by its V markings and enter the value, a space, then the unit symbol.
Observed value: 40 V
